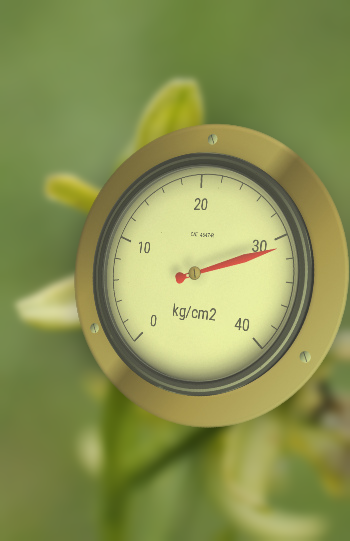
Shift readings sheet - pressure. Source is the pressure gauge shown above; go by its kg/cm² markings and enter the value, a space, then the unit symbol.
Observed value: 31 kg/cm²
